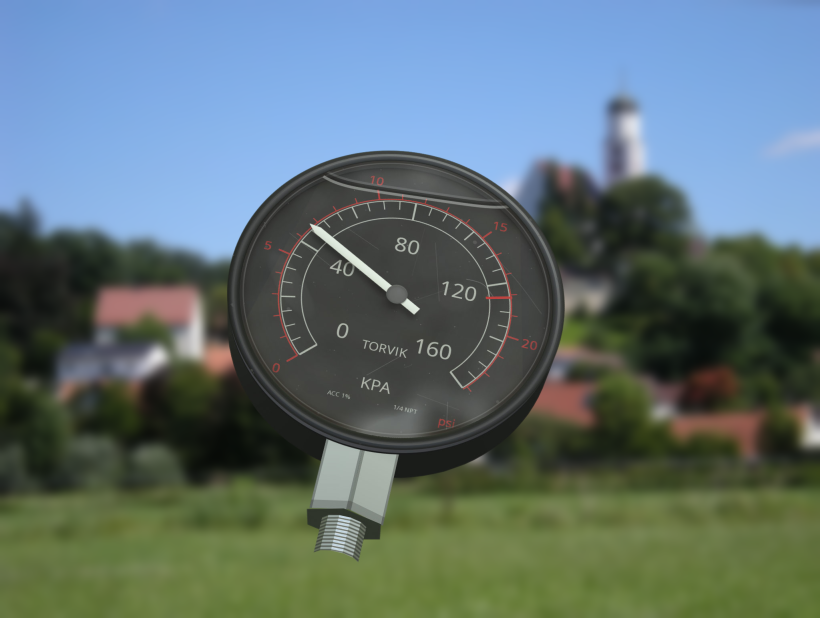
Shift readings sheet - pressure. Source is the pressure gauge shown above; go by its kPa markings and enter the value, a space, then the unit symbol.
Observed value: 45 kPa
